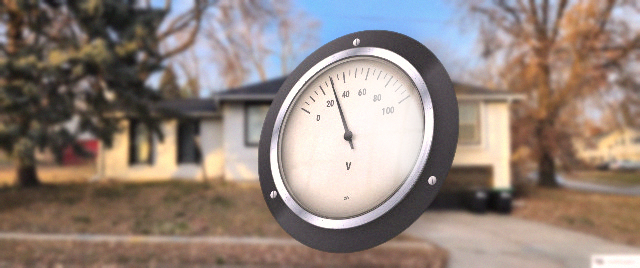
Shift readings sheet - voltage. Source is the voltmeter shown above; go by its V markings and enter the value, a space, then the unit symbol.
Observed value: 30 V
